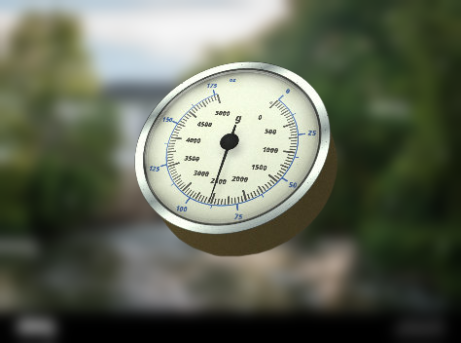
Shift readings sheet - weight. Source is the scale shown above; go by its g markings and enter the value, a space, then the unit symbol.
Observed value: 2500 g
